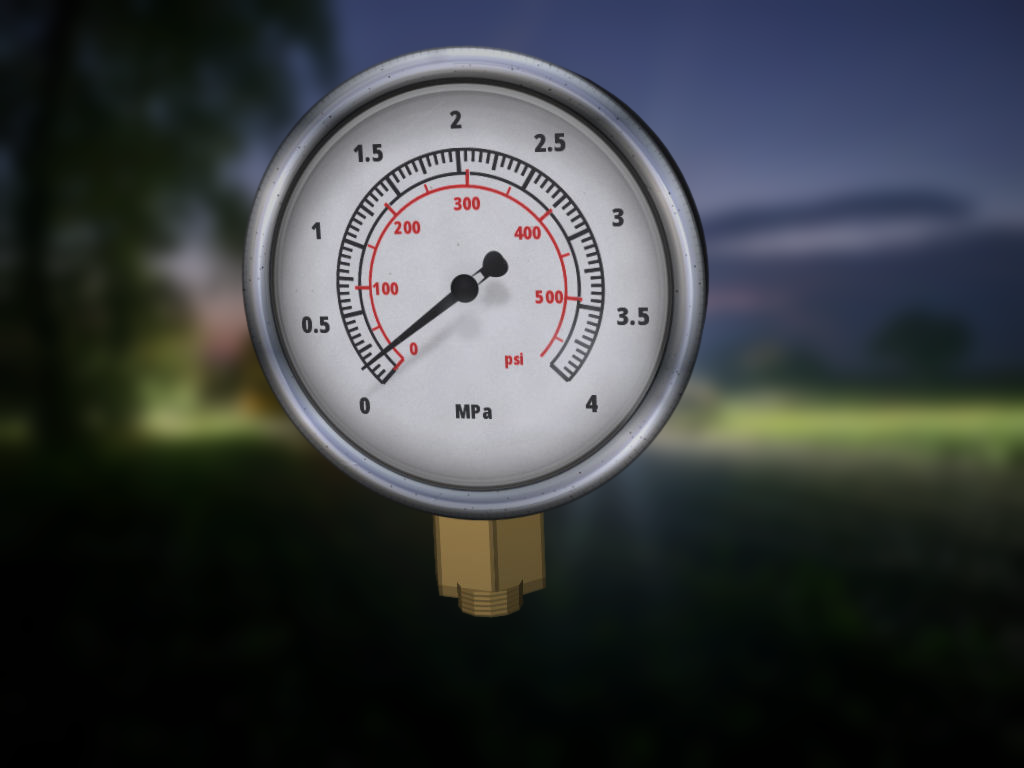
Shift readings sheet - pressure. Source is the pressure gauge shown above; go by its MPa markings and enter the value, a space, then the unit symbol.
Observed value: 0.15 MPa
